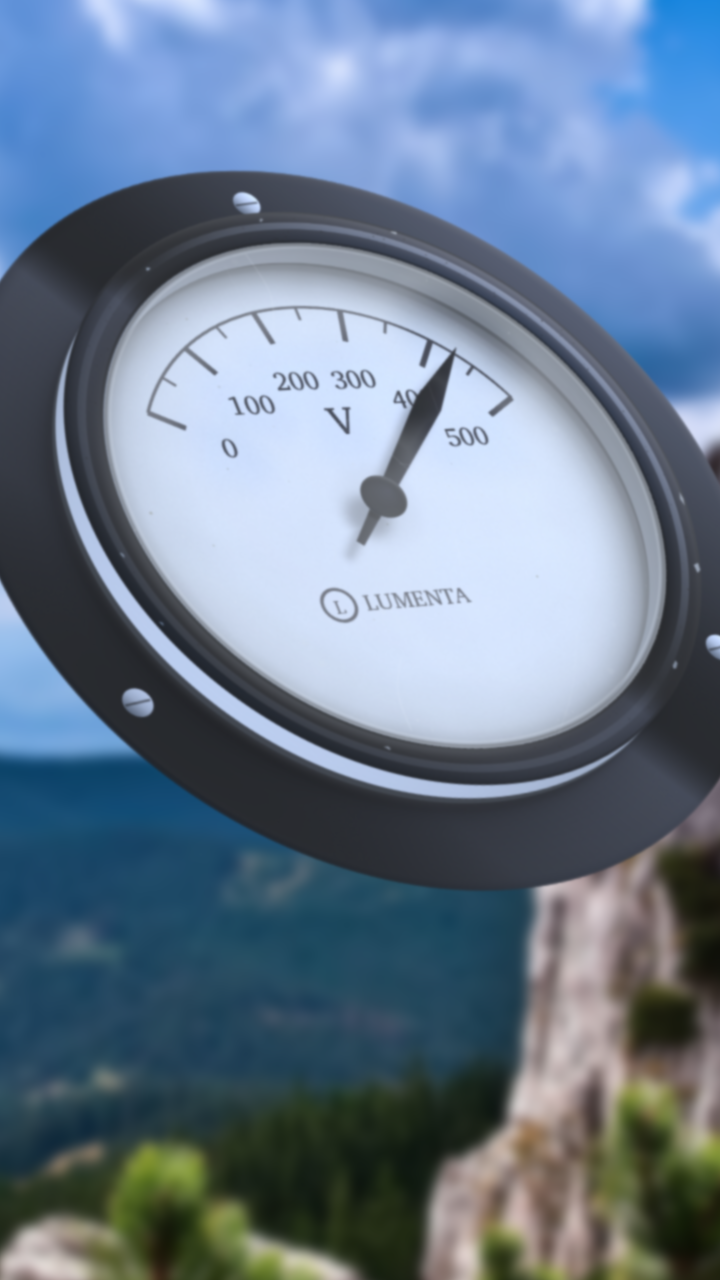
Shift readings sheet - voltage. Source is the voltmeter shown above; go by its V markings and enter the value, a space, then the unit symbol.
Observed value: 425 V
